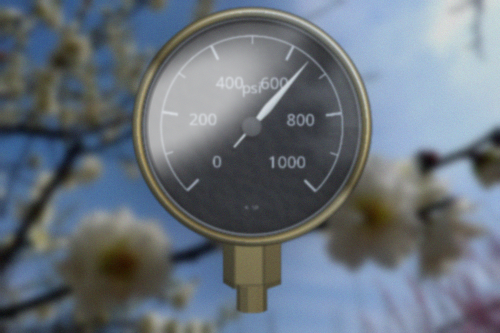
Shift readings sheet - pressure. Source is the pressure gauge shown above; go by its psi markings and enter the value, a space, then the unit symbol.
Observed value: 650 psi
